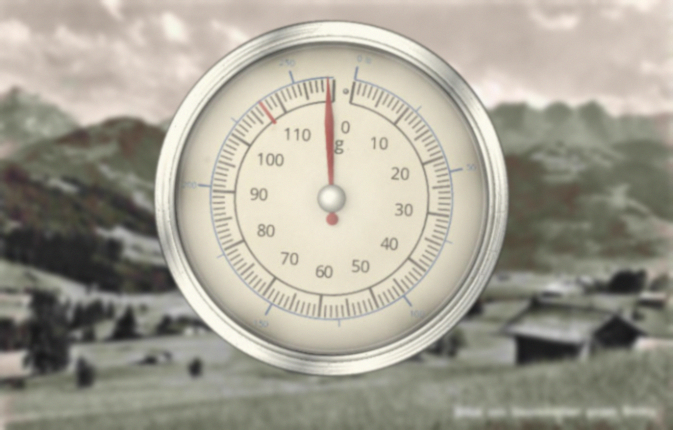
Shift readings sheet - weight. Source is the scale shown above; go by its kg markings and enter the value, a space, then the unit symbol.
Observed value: 119 kg
